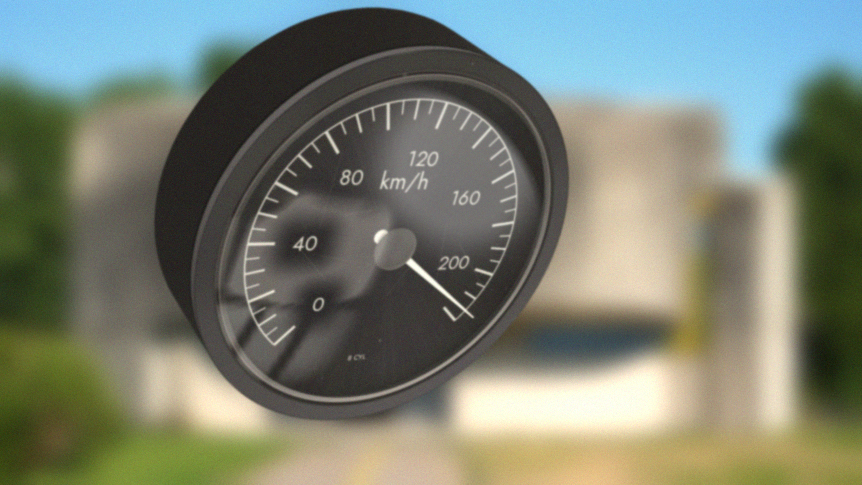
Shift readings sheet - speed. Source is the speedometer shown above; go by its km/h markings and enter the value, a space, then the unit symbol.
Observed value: 215 km/h
